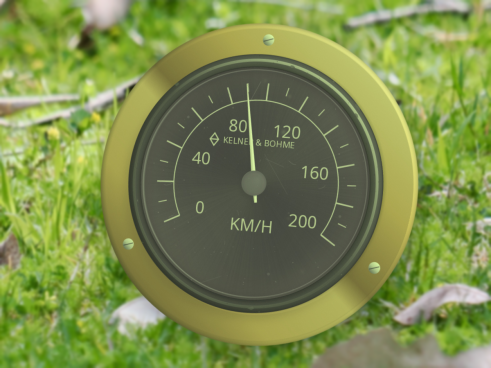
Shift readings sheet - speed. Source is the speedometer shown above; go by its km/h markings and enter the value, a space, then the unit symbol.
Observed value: 90 km/h
